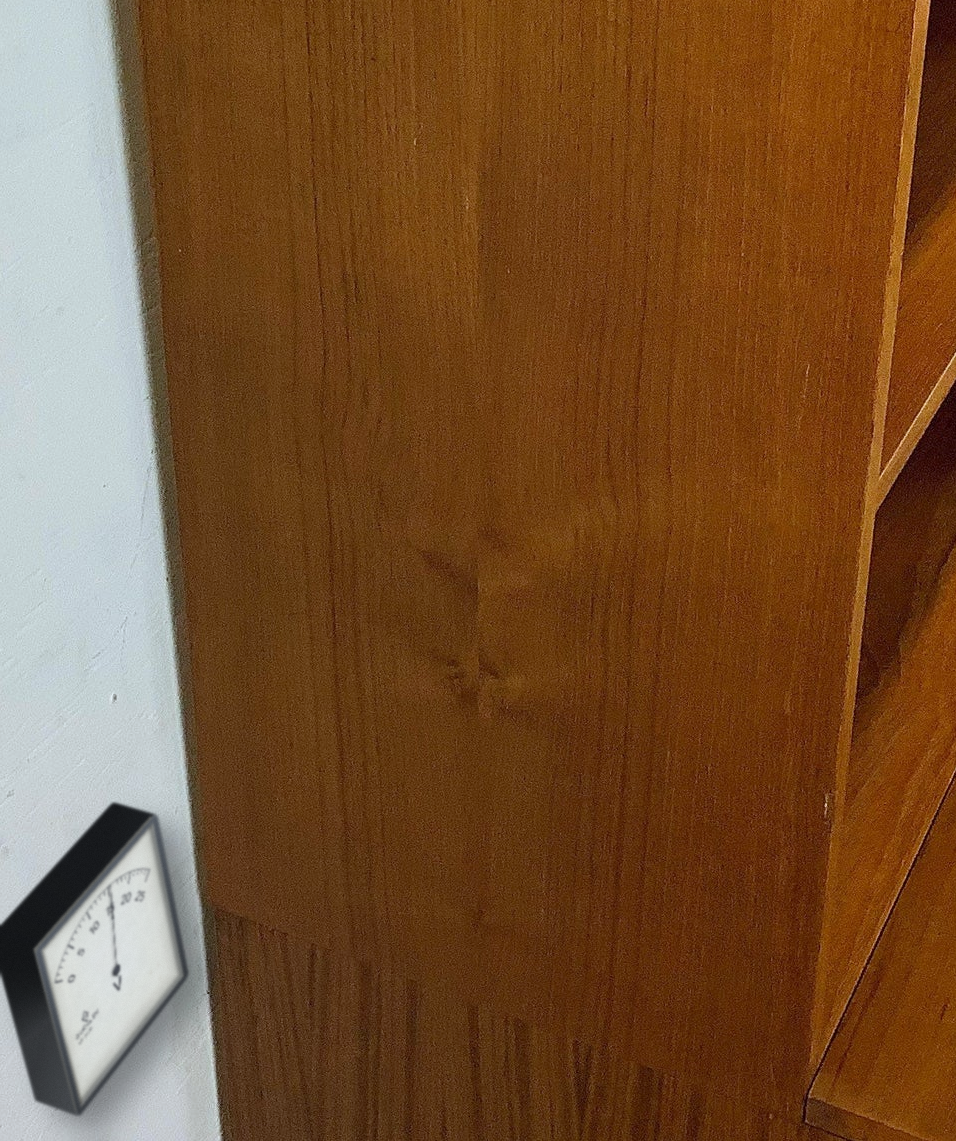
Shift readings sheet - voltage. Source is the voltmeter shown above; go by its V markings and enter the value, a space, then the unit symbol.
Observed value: 15 V
